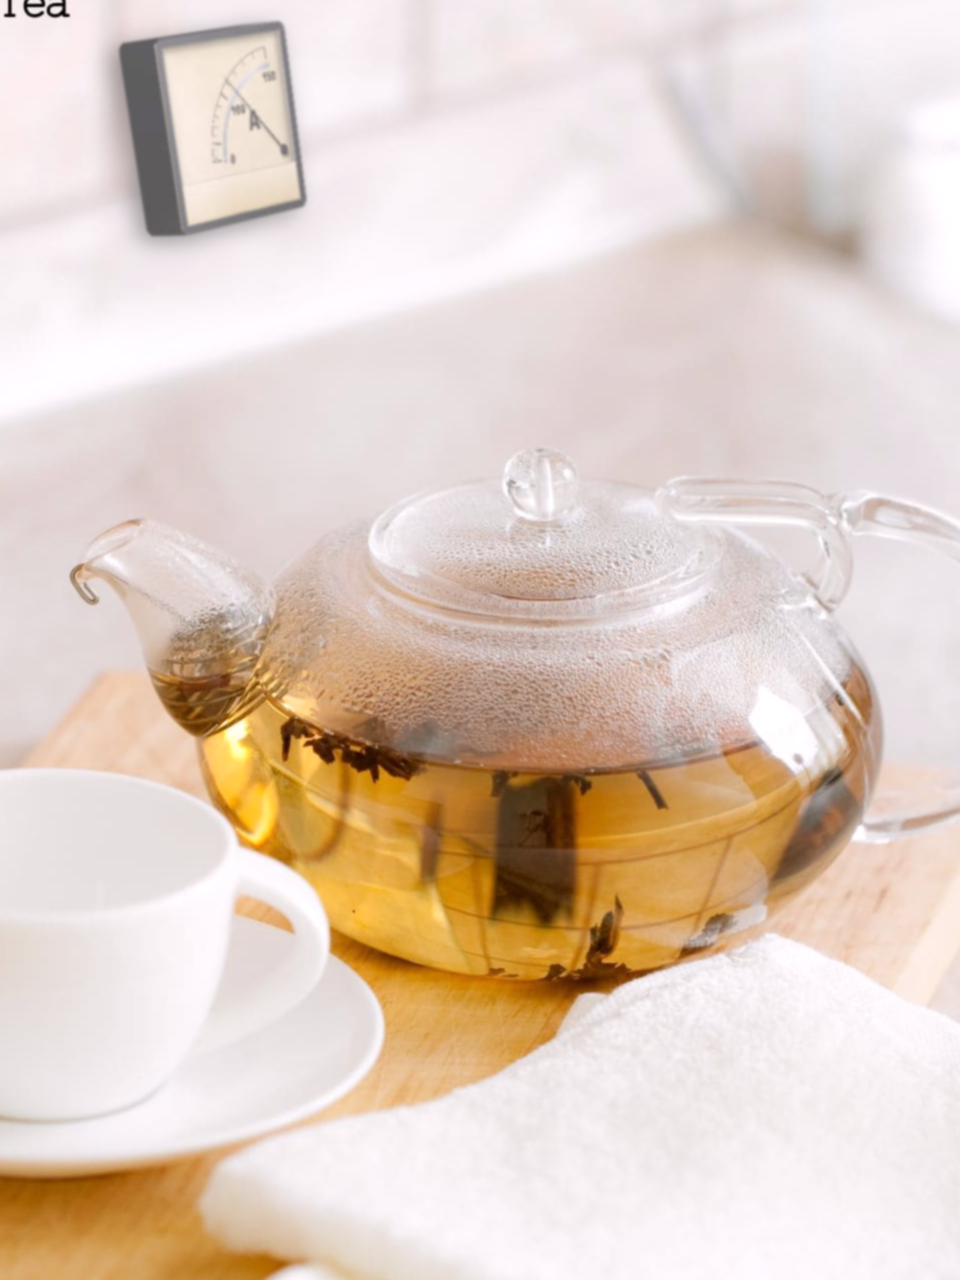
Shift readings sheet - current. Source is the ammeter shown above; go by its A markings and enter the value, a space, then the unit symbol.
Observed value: 110 A
